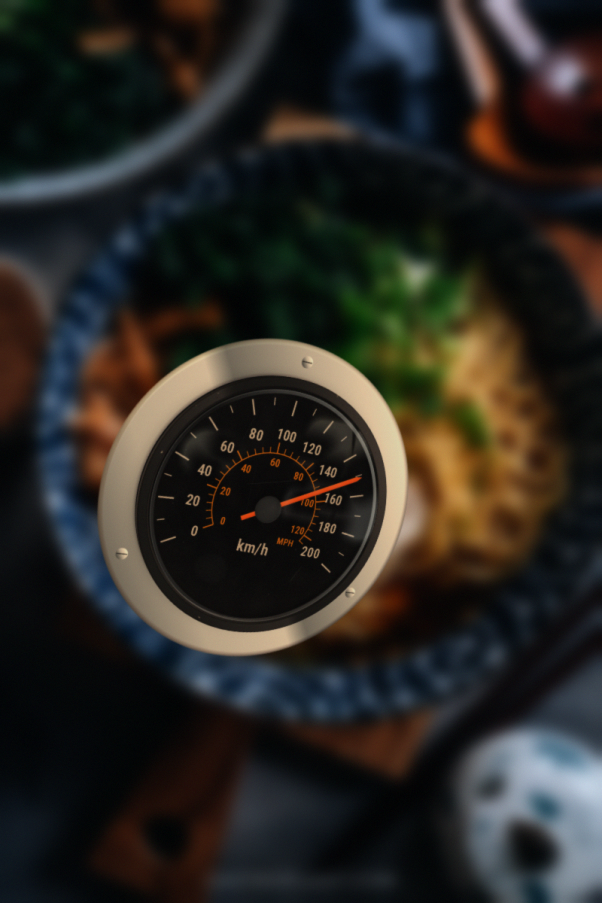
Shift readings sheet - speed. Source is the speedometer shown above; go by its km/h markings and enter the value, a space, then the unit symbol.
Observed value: 150 km/h
